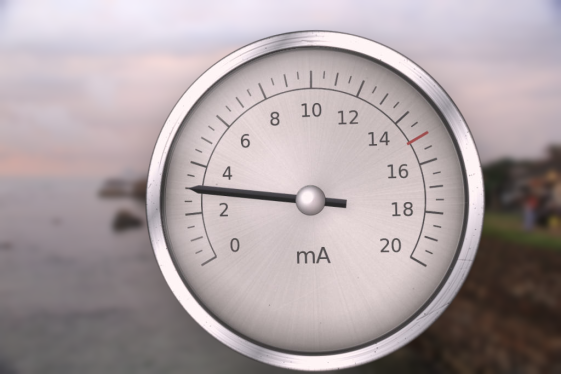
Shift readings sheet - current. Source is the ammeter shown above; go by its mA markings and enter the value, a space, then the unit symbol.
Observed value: 3 mA
